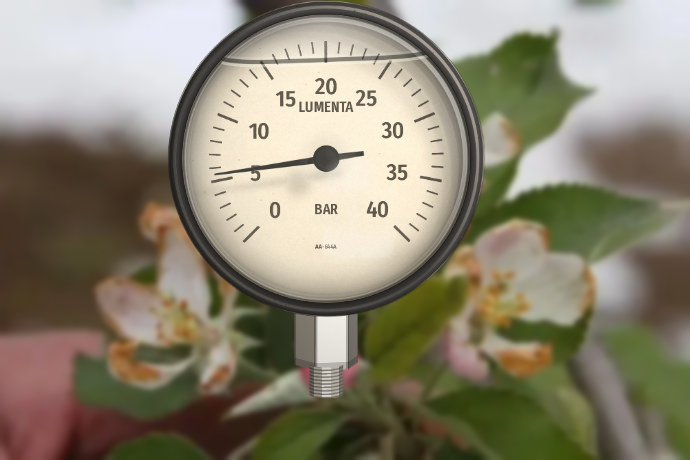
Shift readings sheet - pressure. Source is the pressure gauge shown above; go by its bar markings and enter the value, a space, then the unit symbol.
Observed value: 5.5 bar
